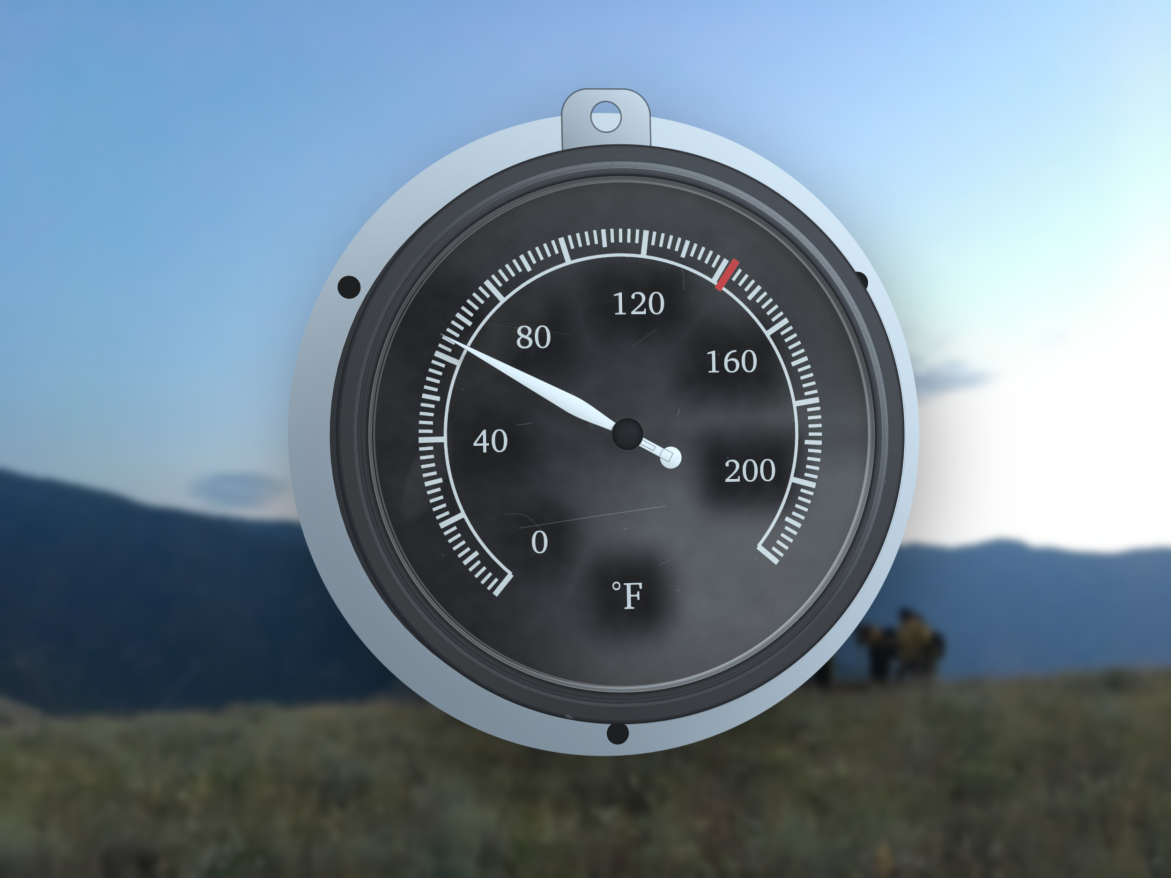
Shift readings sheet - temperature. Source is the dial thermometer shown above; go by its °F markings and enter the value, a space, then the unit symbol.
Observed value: 64 °F
